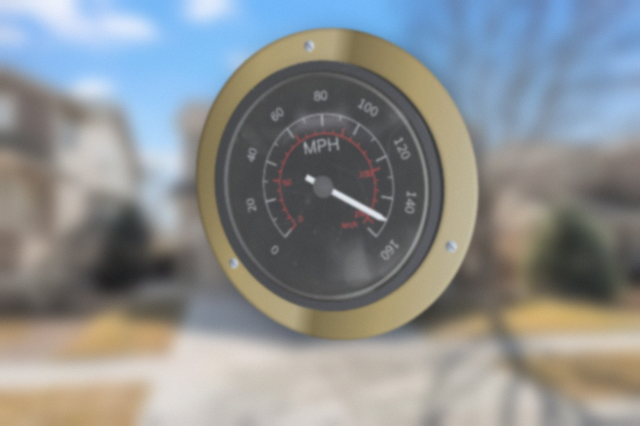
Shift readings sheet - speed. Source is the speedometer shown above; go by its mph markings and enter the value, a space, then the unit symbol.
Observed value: 150 mph
